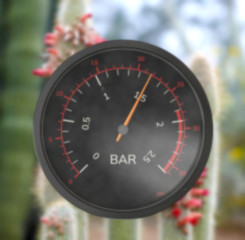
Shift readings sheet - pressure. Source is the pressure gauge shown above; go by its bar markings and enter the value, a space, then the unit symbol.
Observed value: 1.5 bar
